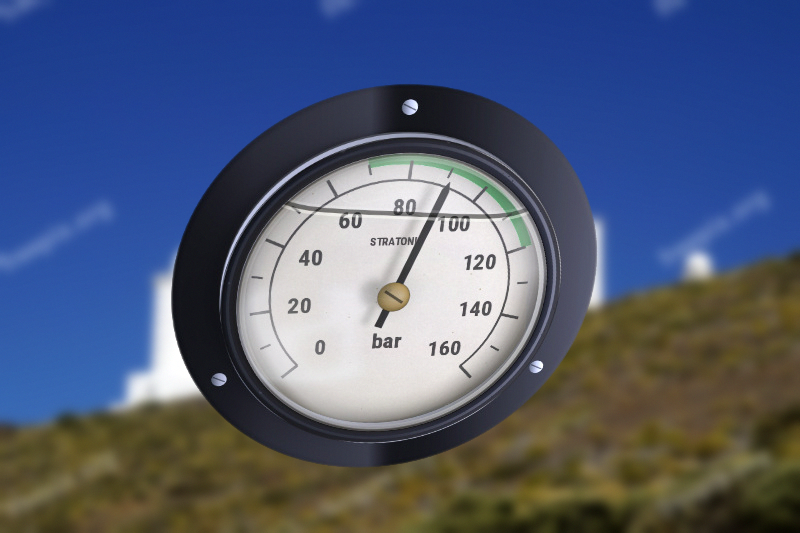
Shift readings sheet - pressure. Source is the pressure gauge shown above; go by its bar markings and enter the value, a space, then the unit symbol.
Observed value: 90 bar
